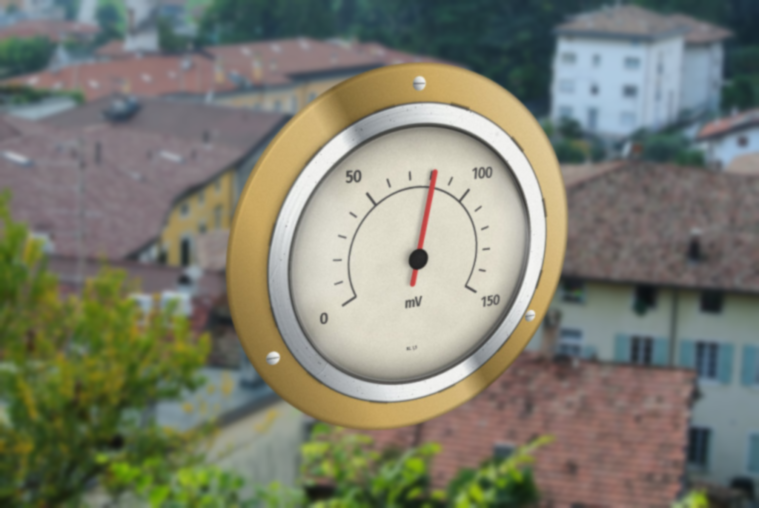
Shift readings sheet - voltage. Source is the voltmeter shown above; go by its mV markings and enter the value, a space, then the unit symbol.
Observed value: 80 mV
